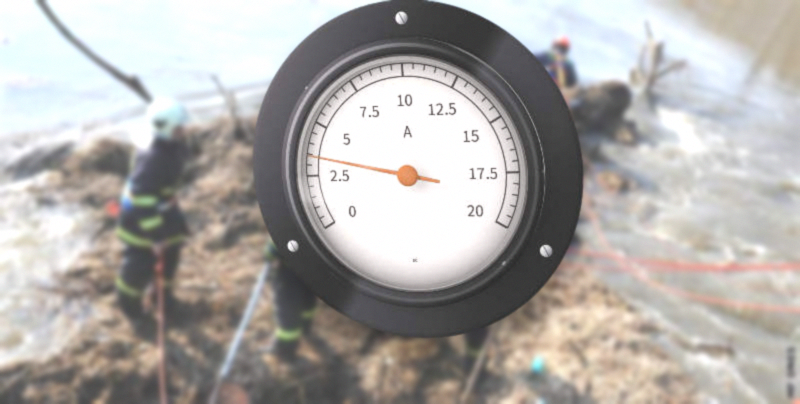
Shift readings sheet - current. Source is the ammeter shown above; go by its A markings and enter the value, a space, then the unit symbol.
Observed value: 3.5 A
